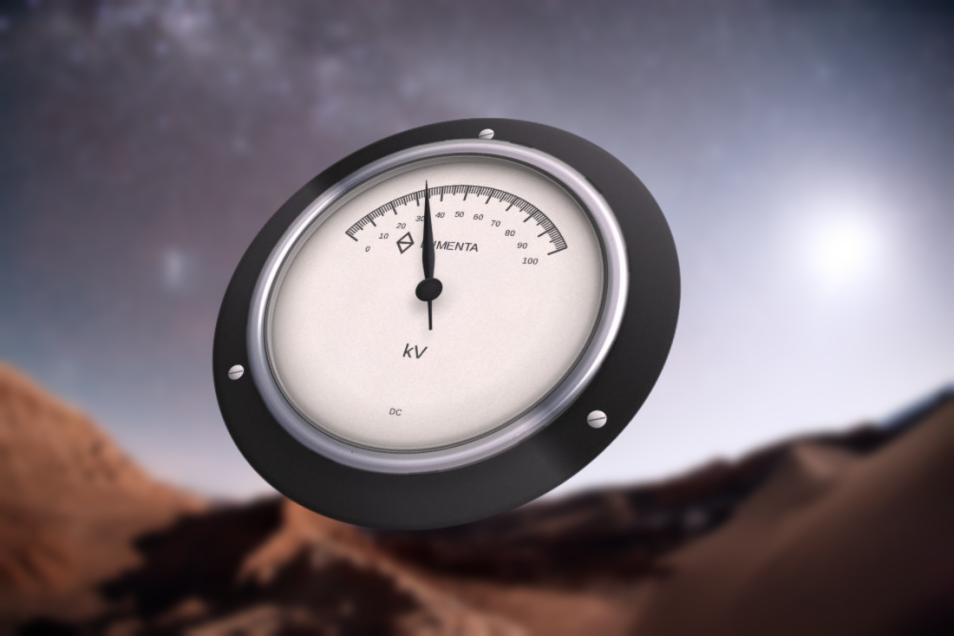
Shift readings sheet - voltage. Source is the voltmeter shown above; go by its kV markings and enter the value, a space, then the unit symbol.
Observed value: 35 kV
